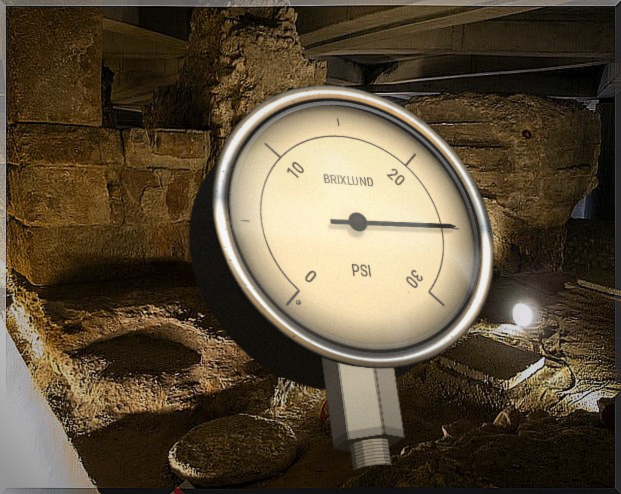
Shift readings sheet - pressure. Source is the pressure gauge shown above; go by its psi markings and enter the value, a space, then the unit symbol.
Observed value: 25 psi
